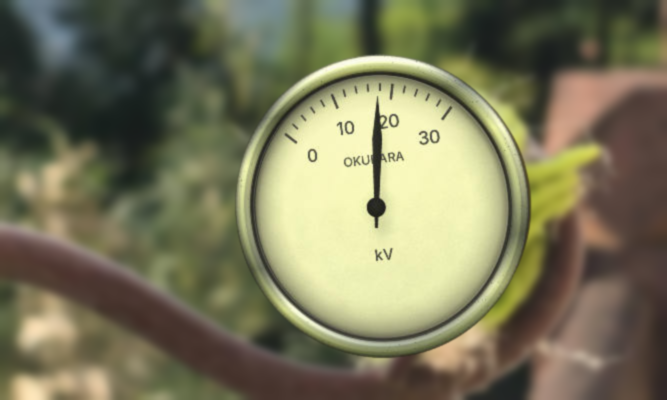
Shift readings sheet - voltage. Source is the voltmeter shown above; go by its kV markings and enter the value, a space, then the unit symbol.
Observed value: 18 kV
